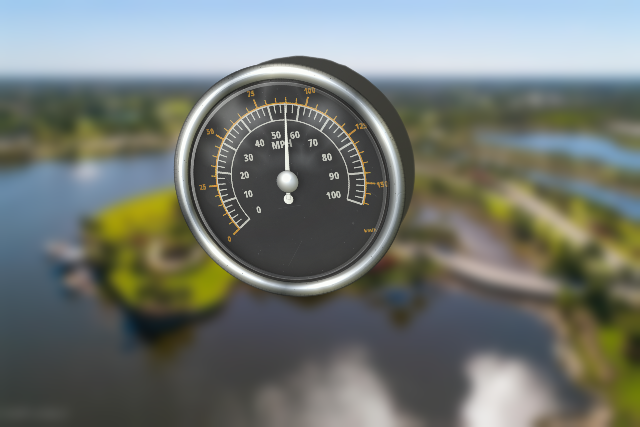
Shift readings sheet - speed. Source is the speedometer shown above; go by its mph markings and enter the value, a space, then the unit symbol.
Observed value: 56 mph
